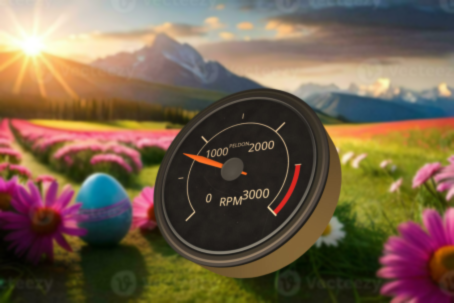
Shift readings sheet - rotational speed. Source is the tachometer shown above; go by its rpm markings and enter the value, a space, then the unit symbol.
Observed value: 750 rpm
